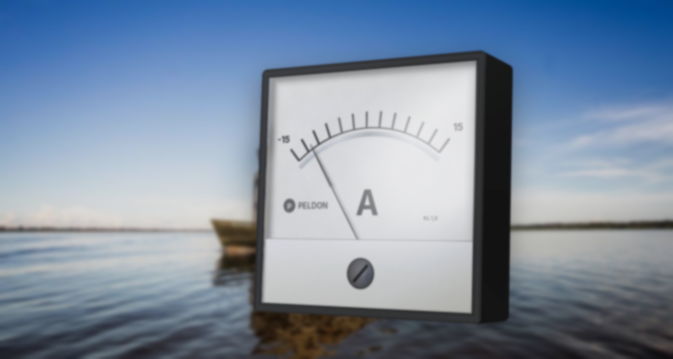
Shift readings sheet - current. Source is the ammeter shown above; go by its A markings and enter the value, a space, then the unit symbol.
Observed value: -11.25 A
